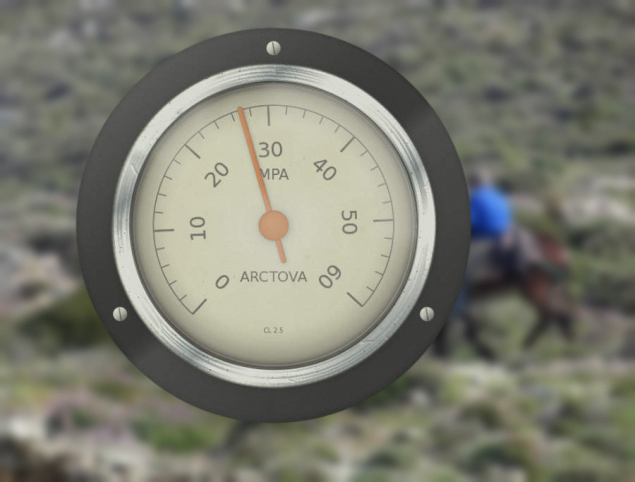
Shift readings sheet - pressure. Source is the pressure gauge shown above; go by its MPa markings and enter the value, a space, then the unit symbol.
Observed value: 27 MPa
